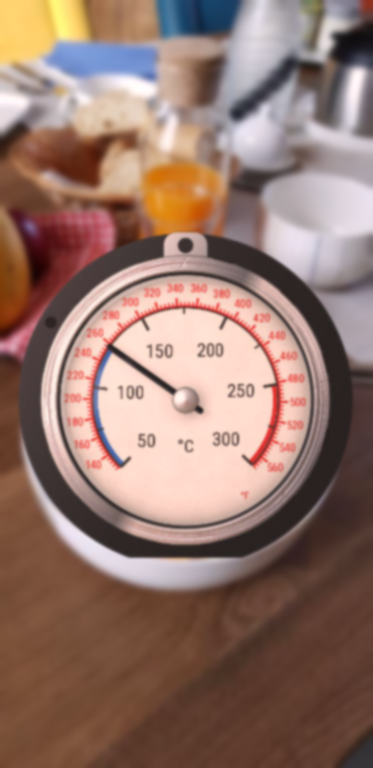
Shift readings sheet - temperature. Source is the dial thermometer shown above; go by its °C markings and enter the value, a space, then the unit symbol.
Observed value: 125 °C
